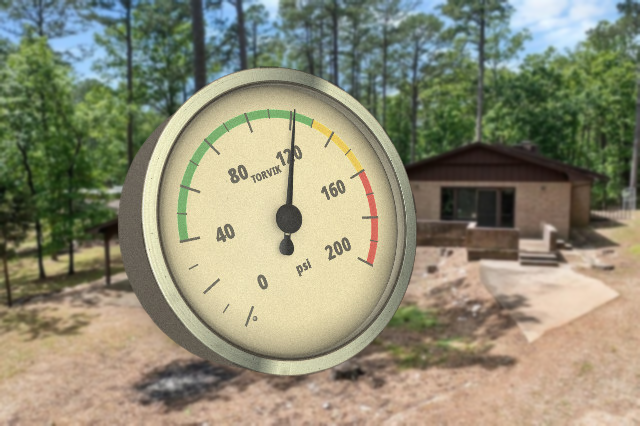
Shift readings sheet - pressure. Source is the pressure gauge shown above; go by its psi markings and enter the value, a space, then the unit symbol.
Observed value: 120 psi
